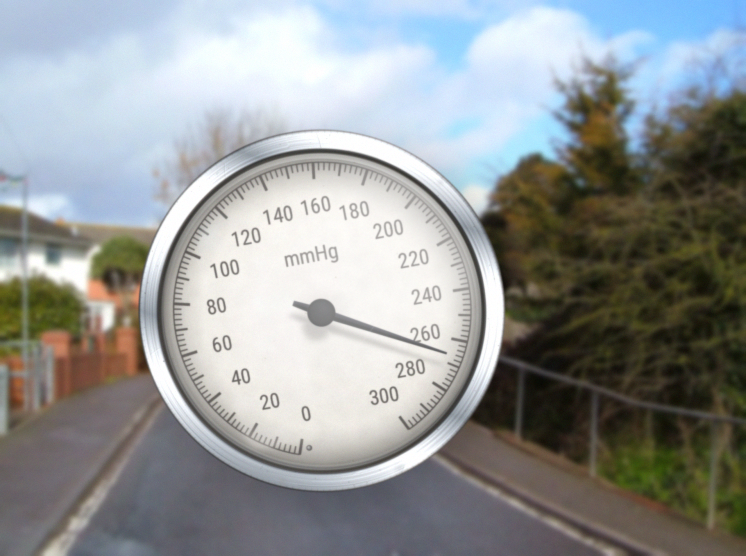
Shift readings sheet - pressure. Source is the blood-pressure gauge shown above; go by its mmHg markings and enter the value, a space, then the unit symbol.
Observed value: 266 mmHg
